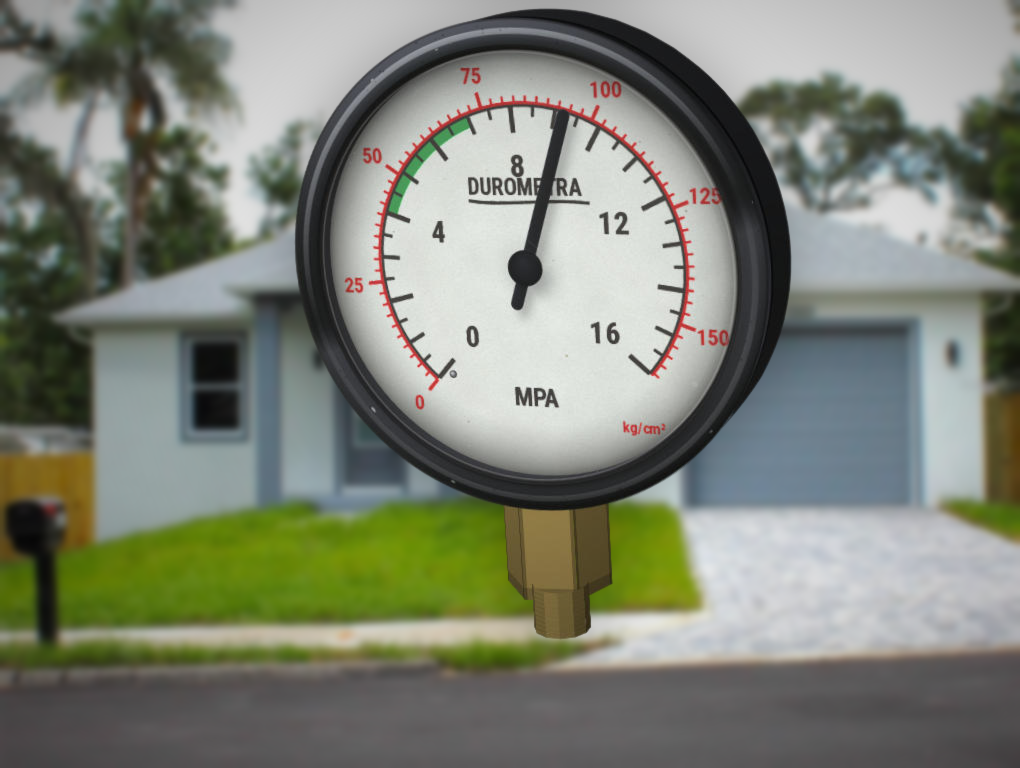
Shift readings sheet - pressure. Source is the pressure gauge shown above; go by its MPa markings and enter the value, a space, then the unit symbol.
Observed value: 9.25 MPa
